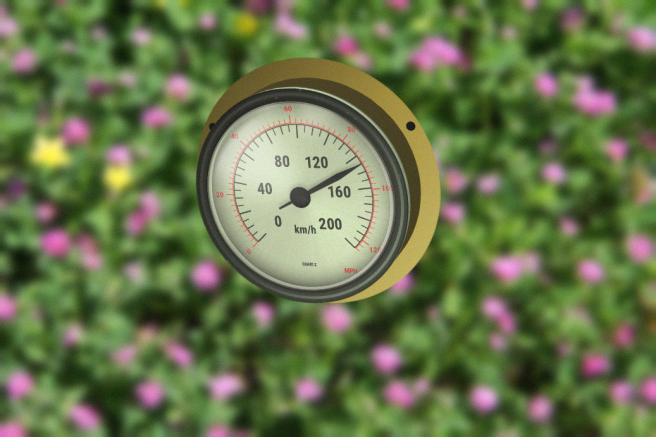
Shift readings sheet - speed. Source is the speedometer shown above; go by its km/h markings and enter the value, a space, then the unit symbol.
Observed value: 145 km/h
